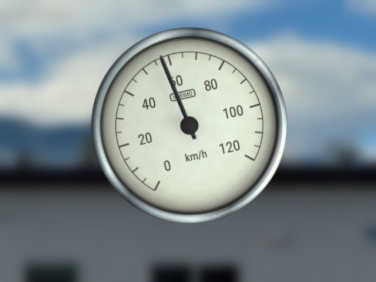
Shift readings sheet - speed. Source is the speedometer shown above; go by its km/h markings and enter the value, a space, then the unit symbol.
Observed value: 57.5 km/h
